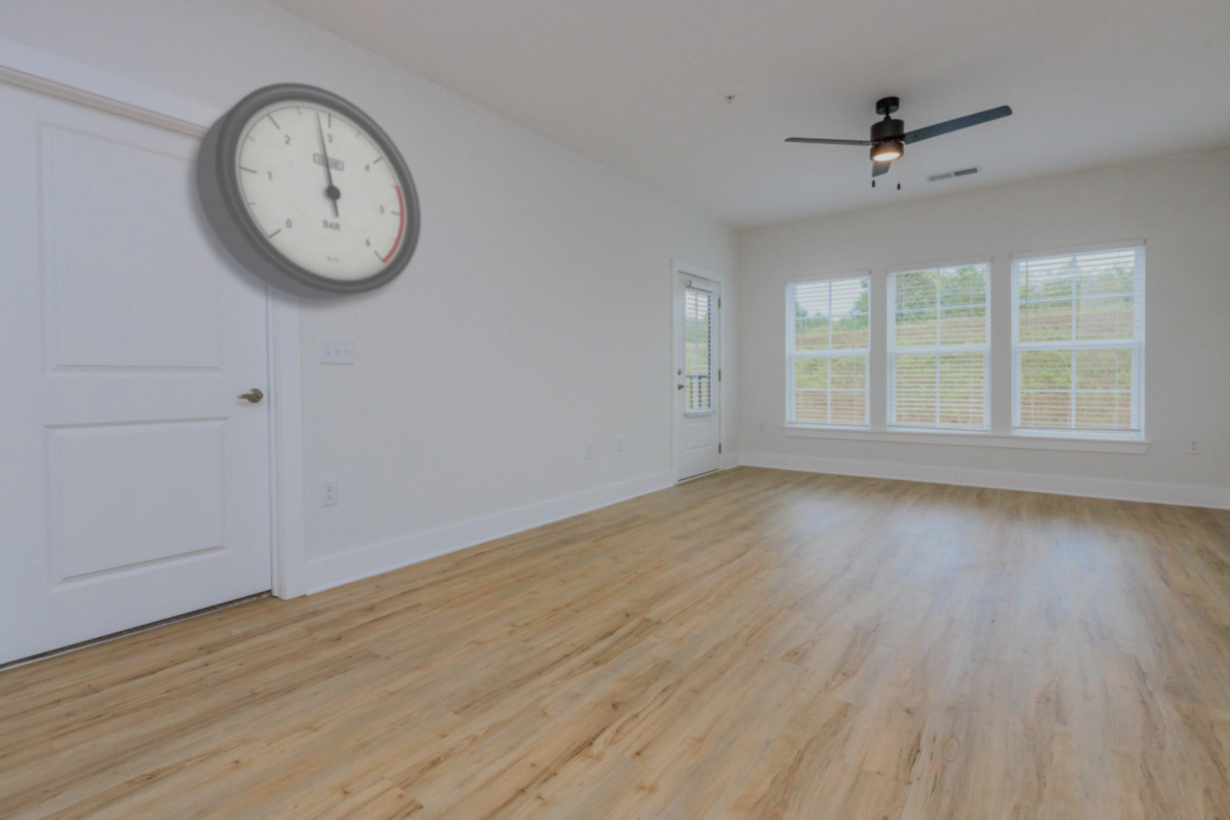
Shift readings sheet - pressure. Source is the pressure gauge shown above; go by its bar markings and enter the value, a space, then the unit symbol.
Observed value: 2.75 bar
